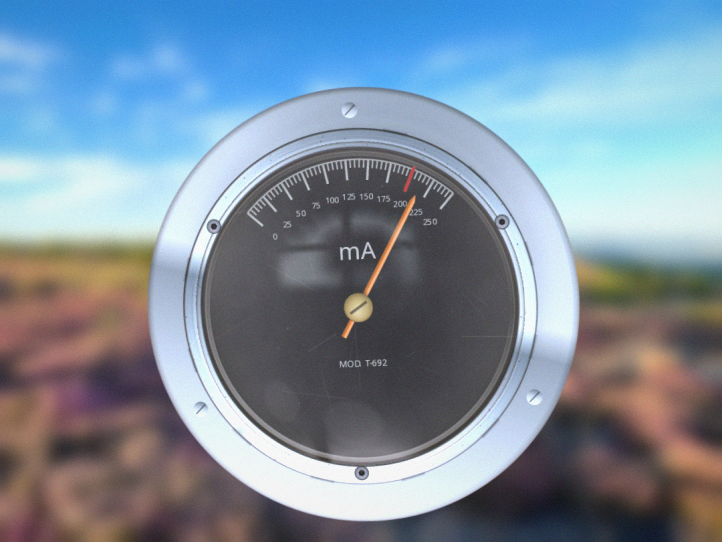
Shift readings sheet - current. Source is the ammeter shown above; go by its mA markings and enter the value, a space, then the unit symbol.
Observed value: 215 mA
